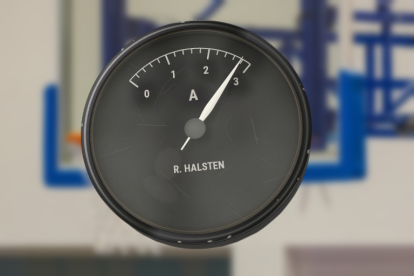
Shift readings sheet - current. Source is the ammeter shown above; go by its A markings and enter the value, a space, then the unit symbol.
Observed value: 2.8 A
